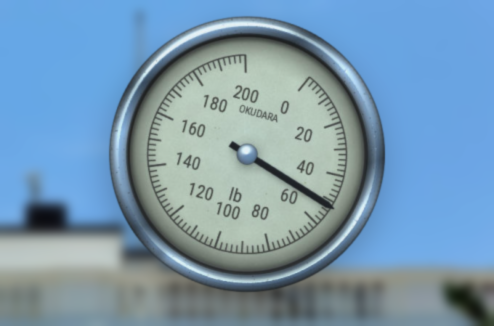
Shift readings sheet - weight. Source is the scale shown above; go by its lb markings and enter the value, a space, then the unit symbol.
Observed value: 52 lb
